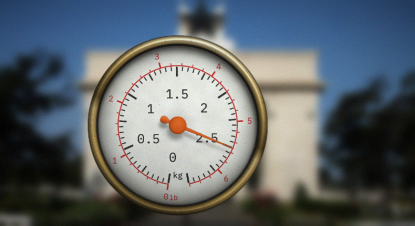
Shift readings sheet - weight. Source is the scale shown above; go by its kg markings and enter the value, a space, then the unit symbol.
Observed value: 2.5 kg
